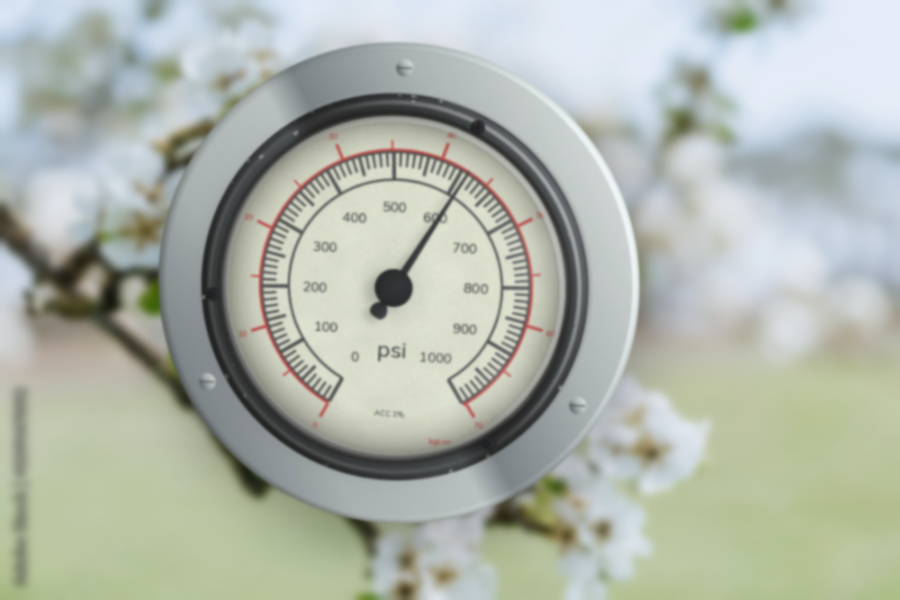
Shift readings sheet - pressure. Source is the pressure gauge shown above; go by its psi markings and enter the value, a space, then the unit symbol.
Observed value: 610 psi
